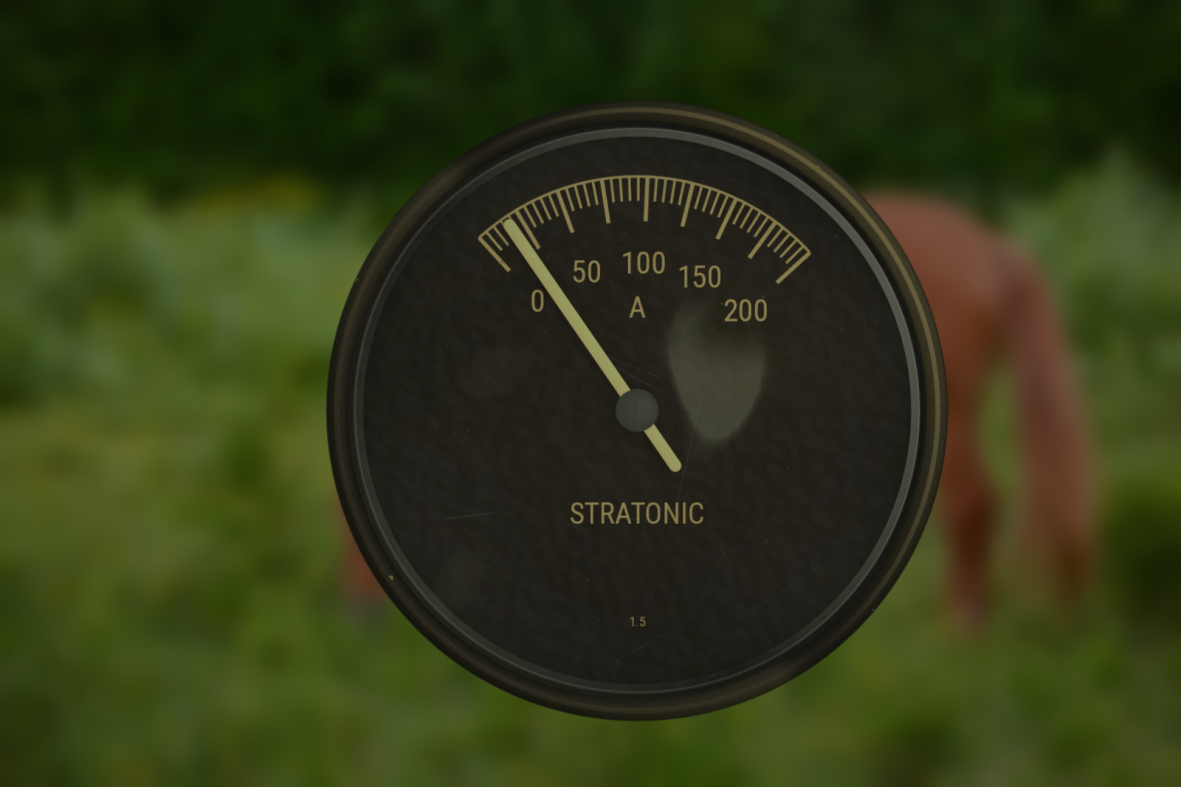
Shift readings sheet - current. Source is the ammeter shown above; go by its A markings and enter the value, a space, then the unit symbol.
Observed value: 17.5 A
